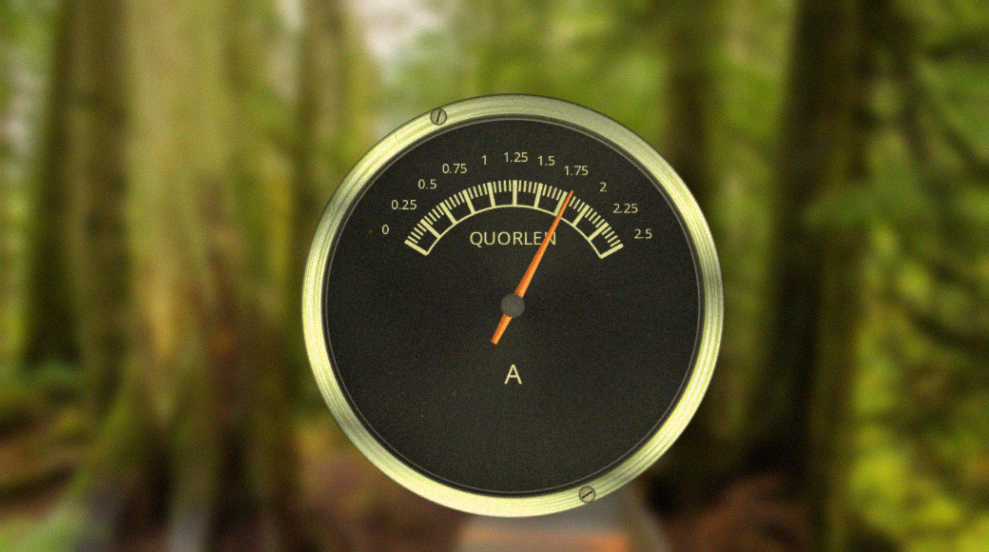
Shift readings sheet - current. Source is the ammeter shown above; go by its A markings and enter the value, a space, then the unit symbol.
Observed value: 1.8 A
